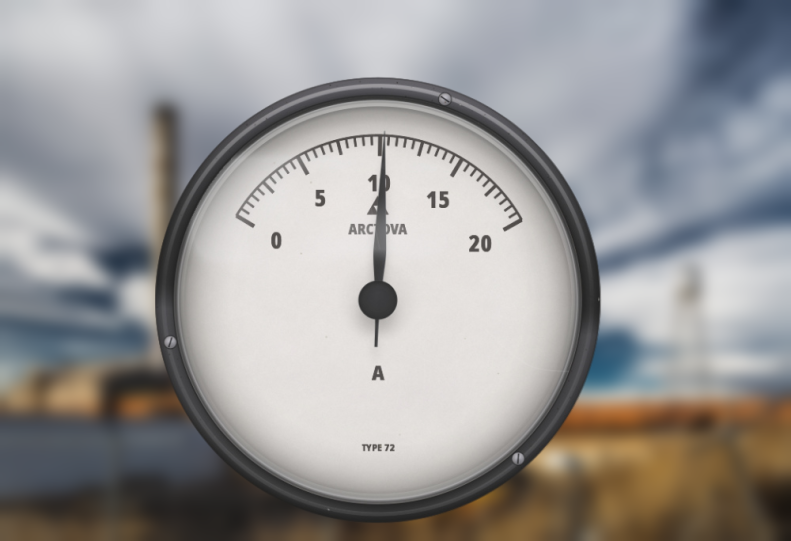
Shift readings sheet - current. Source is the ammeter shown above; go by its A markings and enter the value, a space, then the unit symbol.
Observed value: 10.25 A
